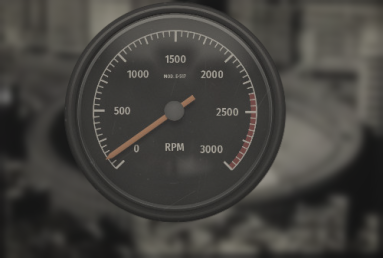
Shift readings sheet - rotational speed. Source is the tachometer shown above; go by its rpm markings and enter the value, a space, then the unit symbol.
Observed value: 100 rpm
